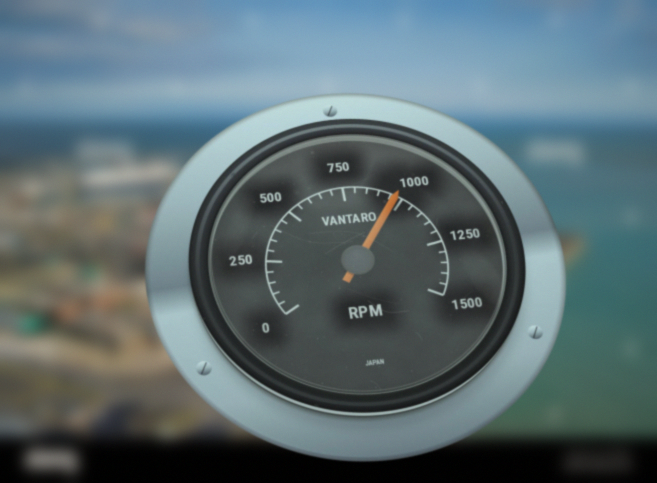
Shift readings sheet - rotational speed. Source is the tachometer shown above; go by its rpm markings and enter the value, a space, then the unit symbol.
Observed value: 975 rpm
